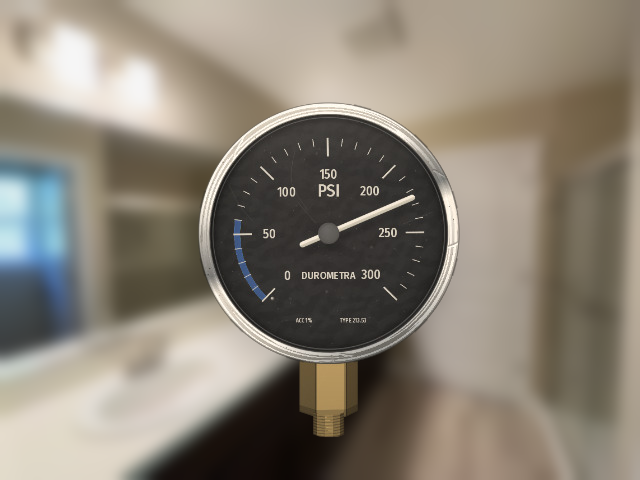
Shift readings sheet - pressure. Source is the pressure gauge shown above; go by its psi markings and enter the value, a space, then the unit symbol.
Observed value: 225 psi
